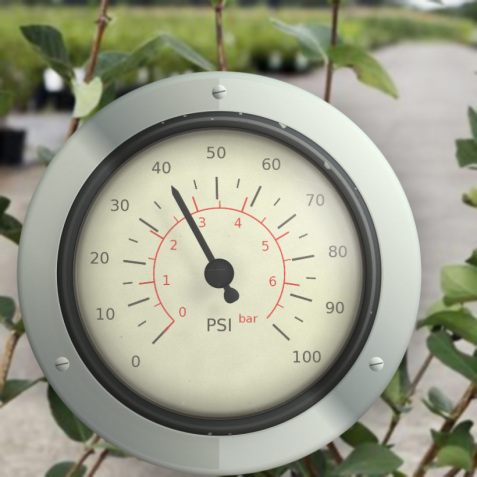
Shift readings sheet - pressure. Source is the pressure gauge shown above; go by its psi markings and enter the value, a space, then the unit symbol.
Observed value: 40 psi
